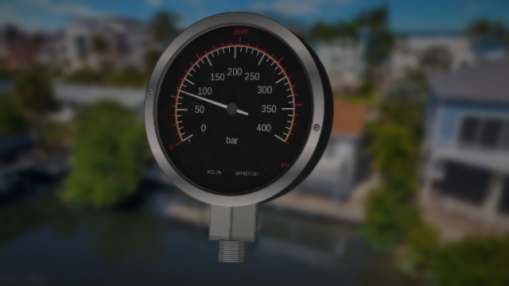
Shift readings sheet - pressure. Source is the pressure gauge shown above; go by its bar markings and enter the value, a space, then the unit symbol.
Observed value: 80 bar
